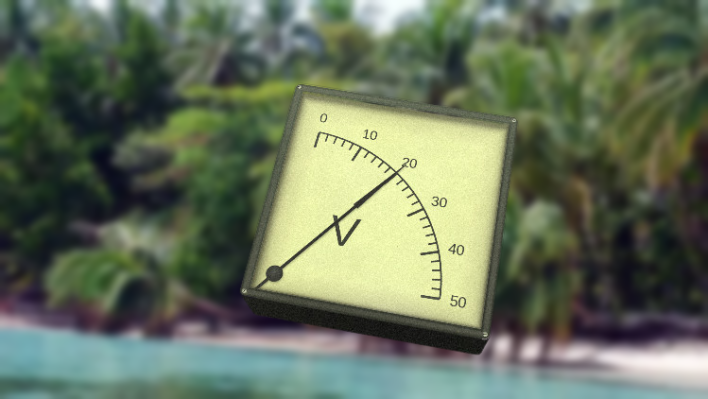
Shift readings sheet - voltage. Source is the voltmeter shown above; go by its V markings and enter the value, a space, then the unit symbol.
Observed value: 20 V
